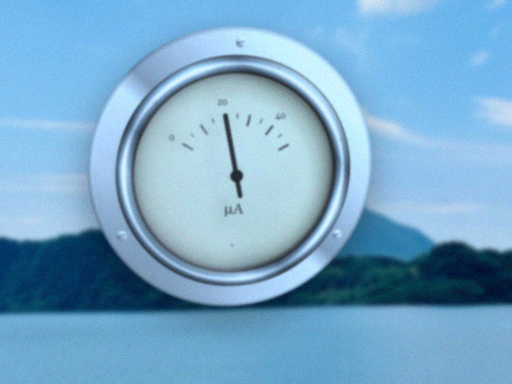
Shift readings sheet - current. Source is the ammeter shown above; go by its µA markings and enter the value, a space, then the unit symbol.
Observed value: 20 µA
